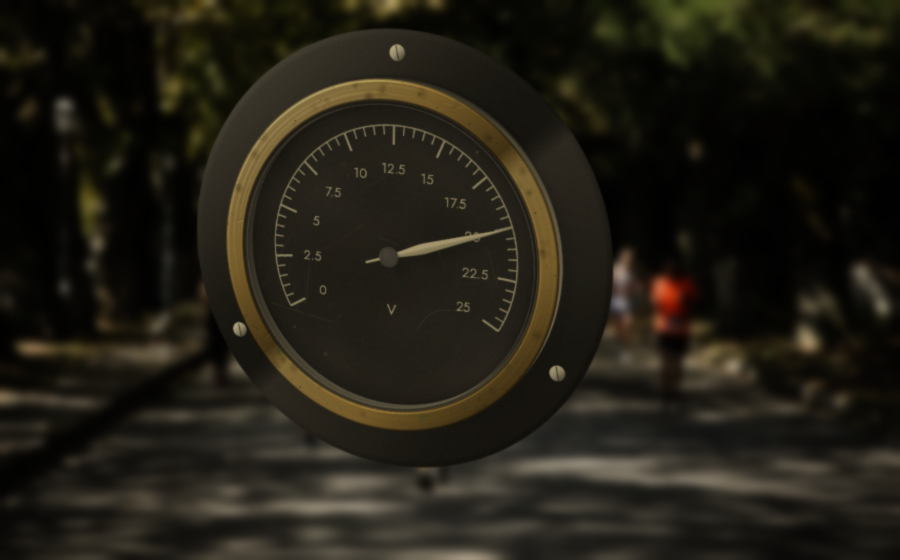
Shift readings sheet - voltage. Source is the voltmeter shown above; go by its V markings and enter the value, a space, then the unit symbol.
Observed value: 20 V
